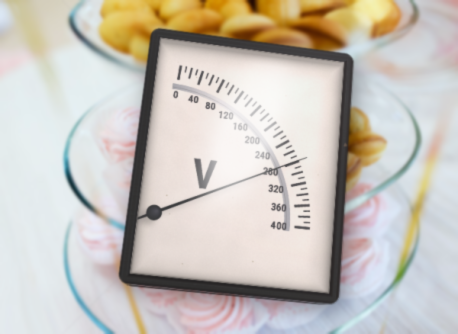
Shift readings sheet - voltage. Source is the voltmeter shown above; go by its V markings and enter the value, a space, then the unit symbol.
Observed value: 280 V
